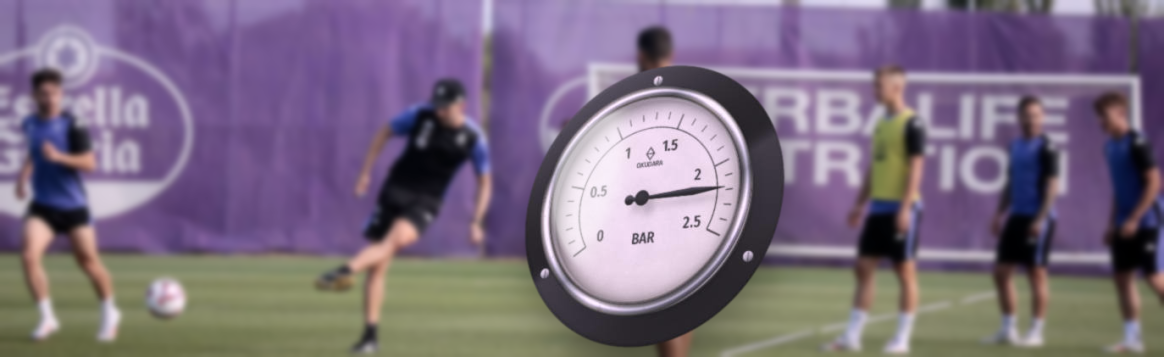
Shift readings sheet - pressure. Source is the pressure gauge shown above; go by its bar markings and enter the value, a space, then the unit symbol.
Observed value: 2.2 bar
